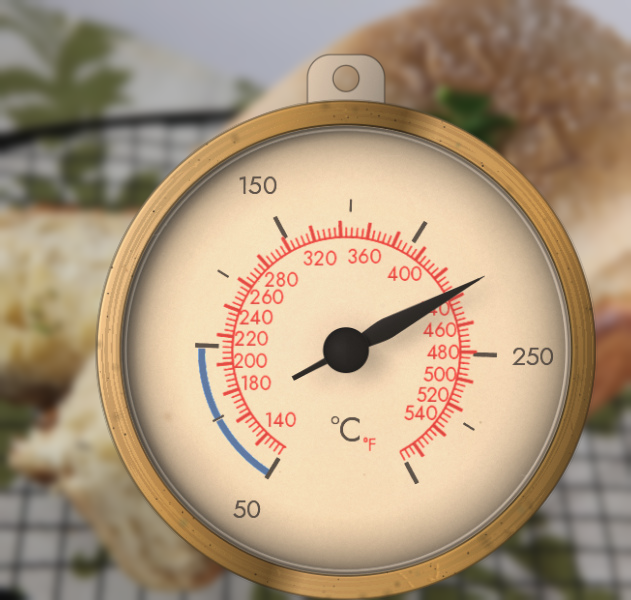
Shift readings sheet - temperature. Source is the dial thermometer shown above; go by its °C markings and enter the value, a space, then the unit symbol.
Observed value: 225 °C
